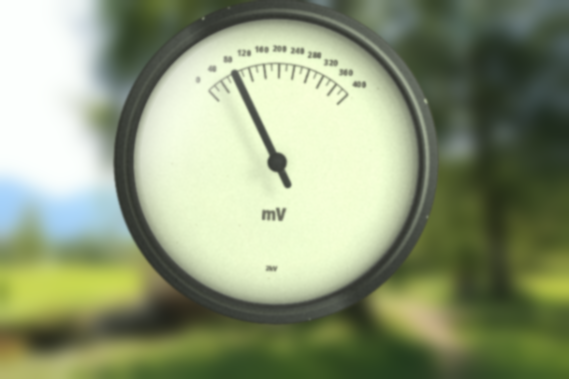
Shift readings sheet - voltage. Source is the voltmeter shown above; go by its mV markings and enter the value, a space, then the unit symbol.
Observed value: 80 mV
